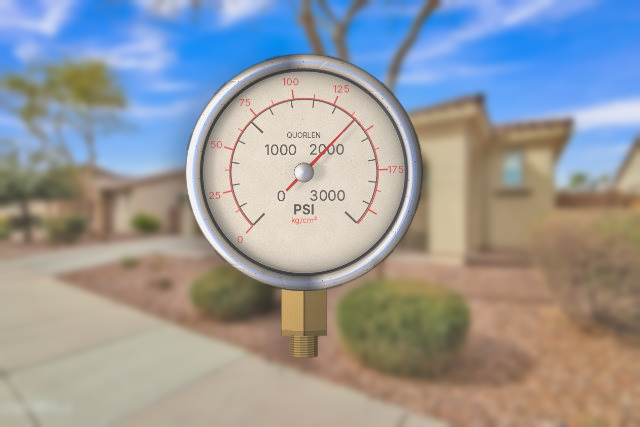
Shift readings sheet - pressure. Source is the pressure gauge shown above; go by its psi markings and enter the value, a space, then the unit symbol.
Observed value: 2000 psi
